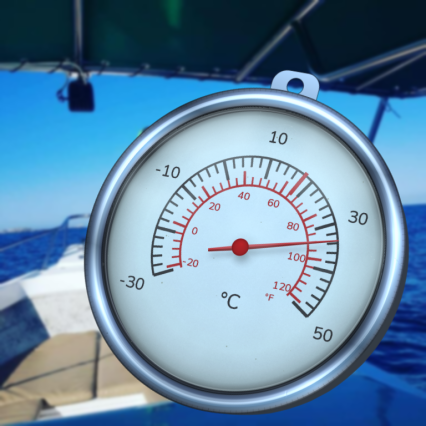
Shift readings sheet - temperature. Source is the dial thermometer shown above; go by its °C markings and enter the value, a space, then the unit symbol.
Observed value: 34 °C
